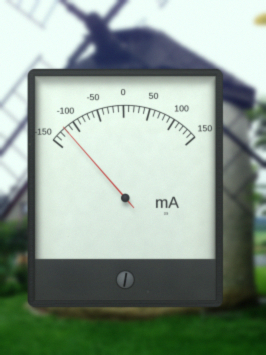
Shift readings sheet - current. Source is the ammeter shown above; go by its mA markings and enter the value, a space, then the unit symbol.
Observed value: -120 mA
